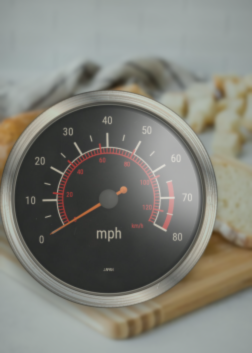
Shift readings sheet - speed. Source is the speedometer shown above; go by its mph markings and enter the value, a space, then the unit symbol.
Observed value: 0 mph
